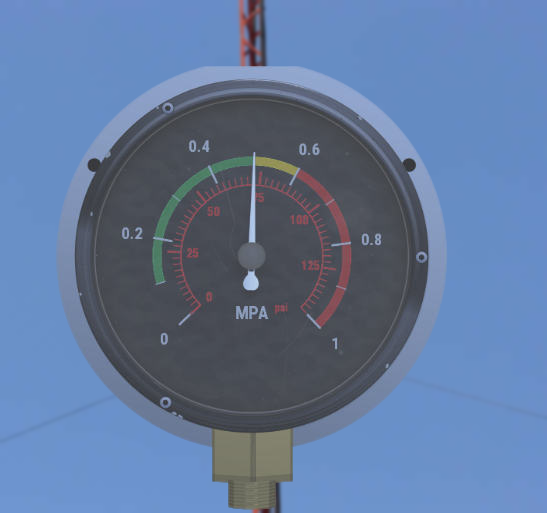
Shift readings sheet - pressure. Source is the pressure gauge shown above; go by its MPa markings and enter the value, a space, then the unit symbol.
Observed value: 0.5 MPa
